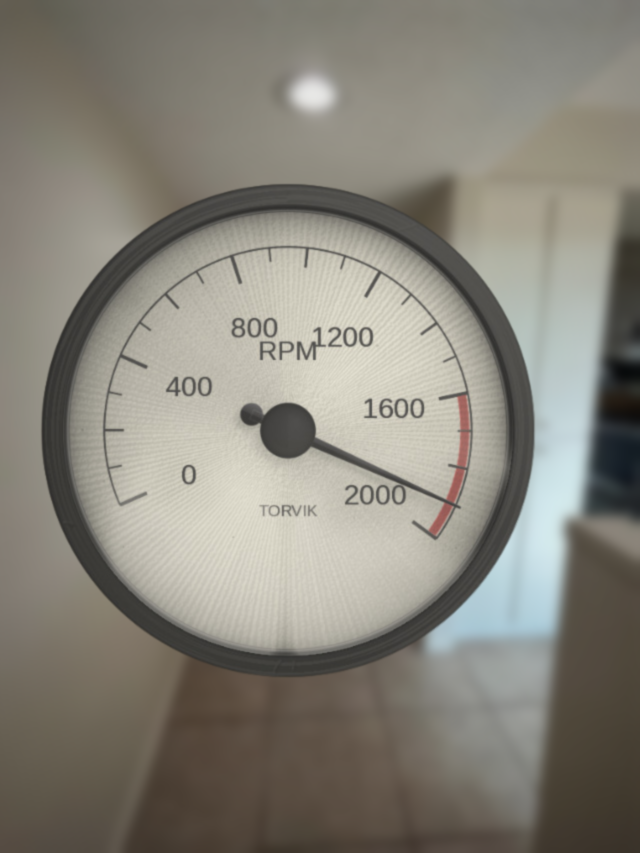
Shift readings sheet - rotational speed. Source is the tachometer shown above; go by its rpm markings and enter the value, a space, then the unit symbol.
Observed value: 1900 rpm
